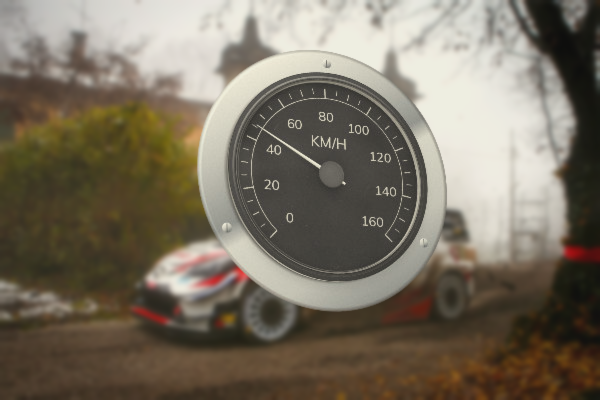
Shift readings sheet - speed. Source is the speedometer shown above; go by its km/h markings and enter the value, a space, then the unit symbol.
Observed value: 45 km/h
